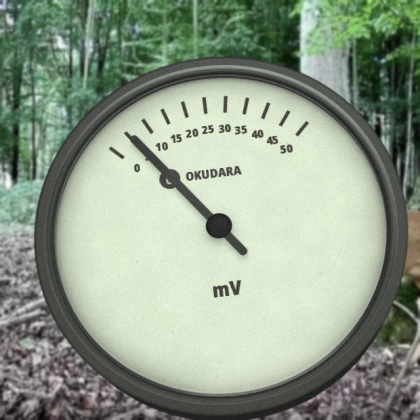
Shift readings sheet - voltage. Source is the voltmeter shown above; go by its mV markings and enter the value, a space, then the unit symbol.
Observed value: 5 mV
